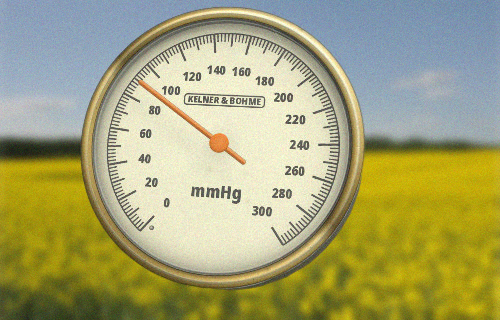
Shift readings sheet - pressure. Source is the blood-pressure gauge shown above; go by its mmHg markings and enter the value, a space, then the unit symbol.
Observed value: 90 mmHg
